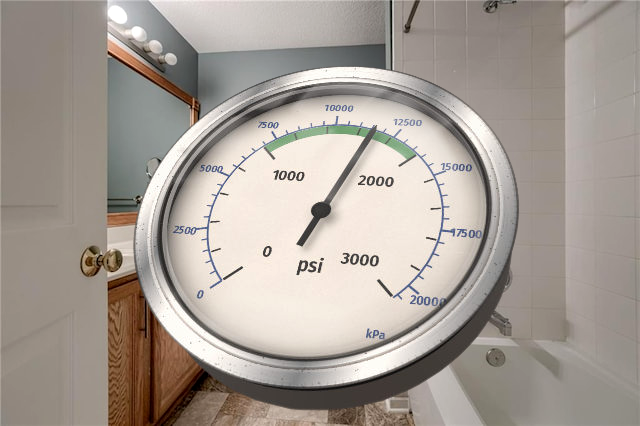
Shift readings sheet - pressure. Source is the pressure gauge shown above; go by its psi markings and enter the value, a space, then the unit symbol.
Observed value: 1700 psi
